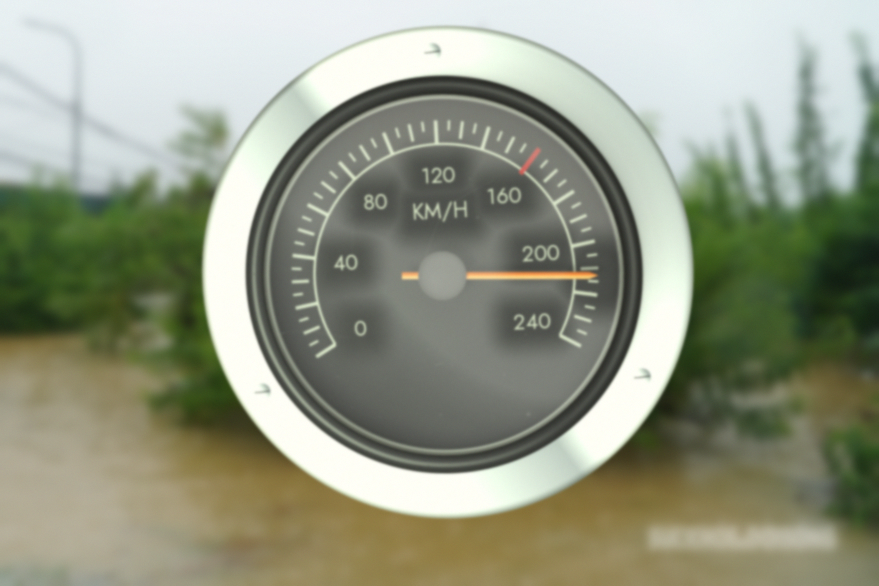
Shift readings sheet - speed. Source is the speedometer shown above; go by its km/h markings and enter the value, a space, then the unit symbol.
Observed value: 212.5 km/h
